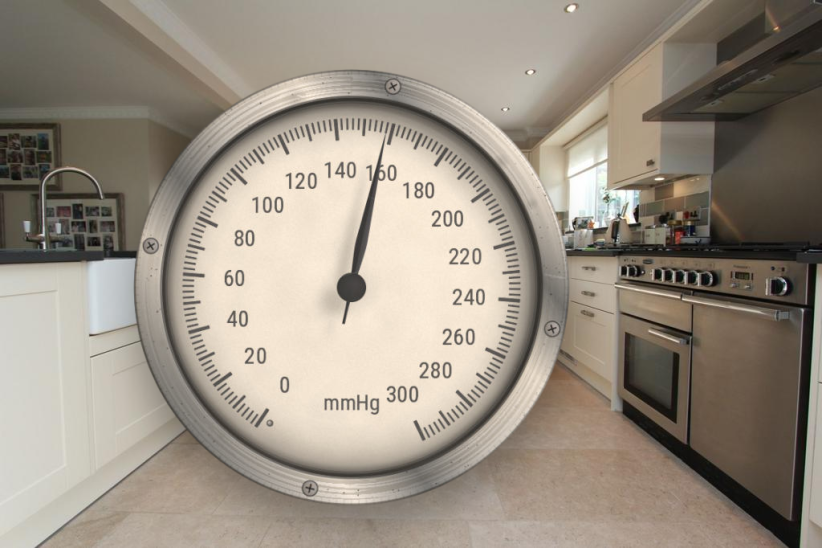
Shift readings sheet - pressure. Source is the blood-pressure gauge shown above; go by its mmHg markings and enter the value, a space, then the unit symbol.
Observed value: 158 mmHg
